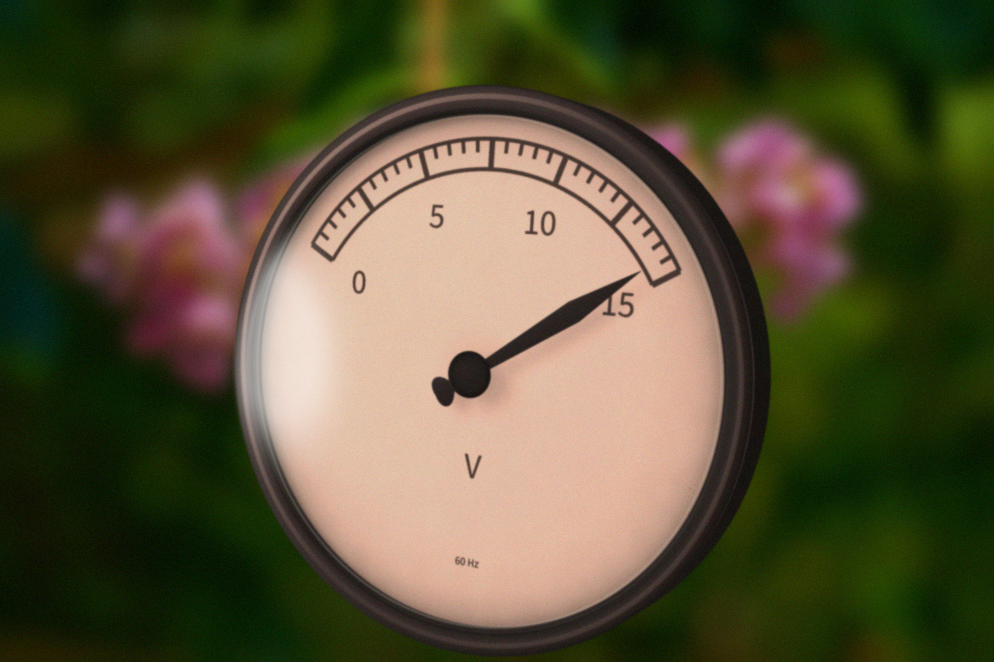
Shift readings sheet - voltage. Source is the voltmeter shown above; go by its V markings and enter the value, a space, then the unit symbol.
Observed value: 14.5 V
